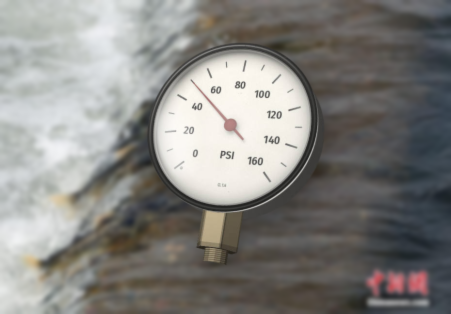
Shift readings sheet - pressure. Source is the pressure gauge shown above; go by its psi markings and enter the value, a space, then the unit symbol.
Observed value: 50 psi
